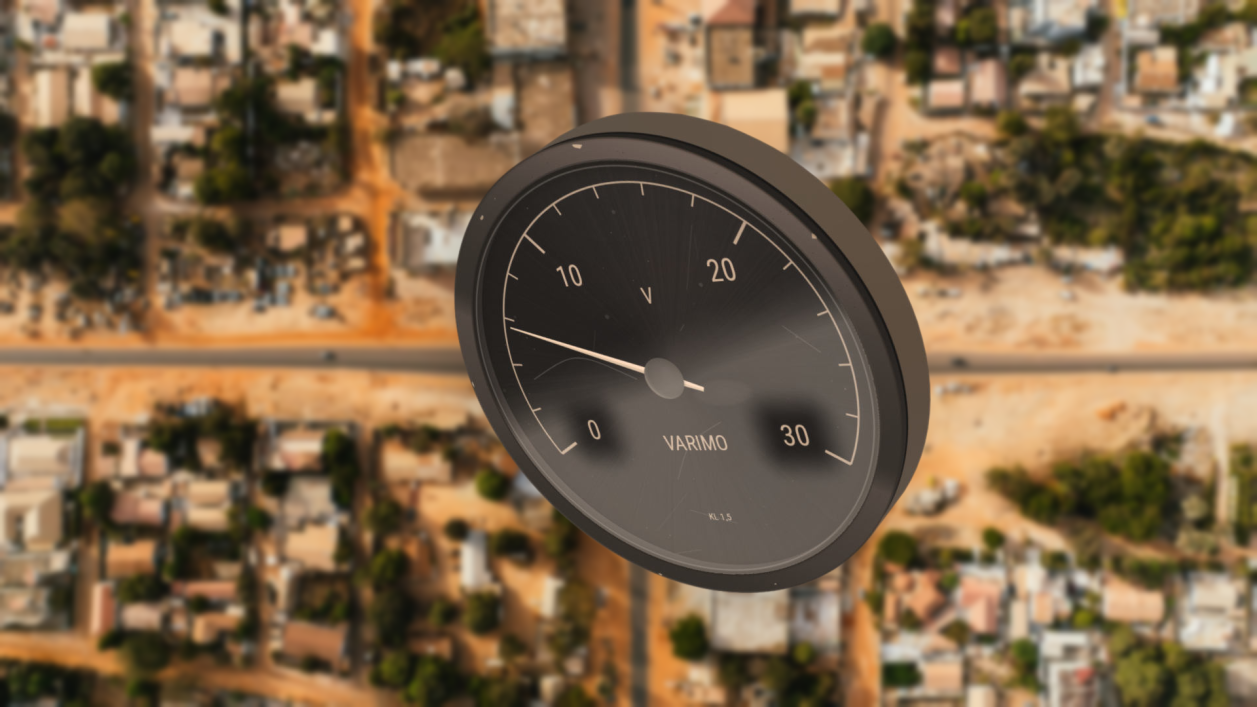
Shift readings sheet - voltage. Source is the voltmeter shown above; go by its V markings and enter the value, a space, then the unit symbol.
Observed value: 6 V
